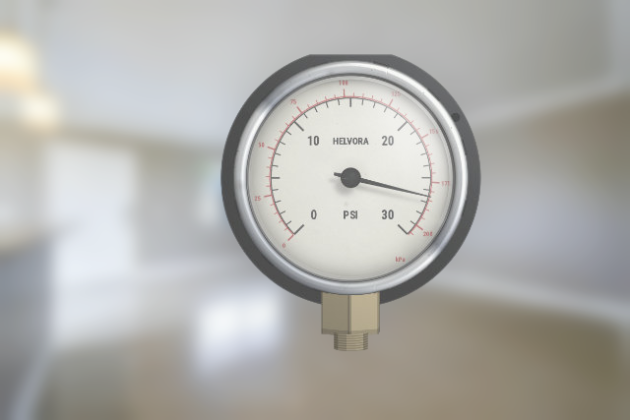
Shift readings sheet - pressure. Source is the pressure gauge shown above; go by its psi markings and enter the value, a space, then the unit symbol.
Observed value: 26.5 psi
